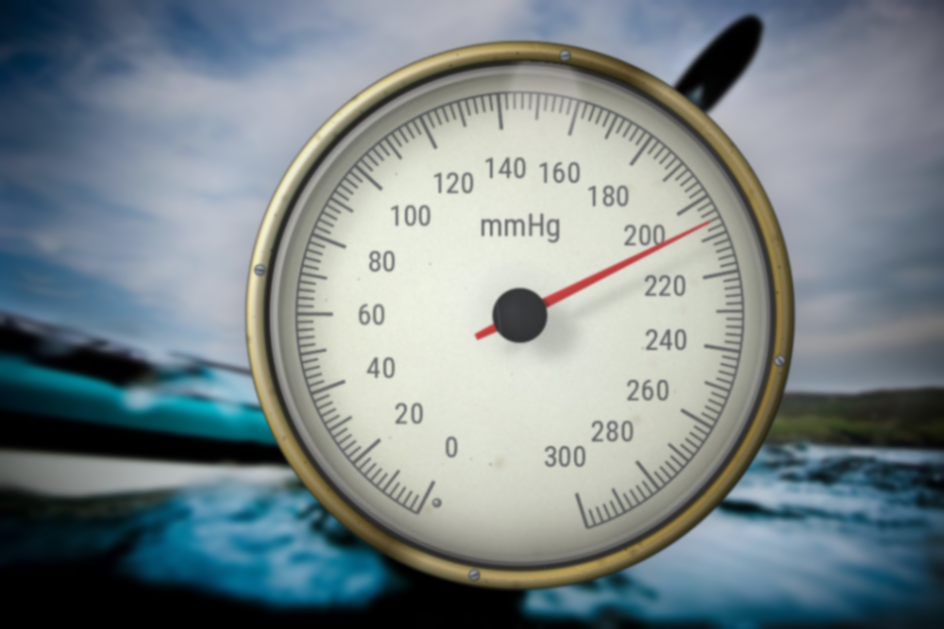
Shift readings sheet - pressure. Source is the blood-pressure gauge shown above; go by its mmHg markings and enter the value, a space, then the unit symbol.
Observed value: 206 mmHg
